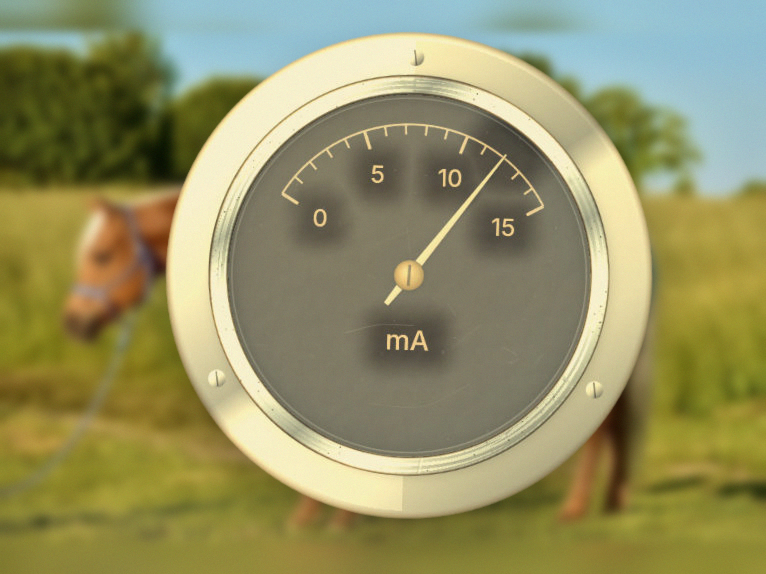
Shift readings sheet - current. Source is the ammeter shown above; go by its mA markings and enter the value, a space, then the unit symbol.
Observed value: 12 mA
